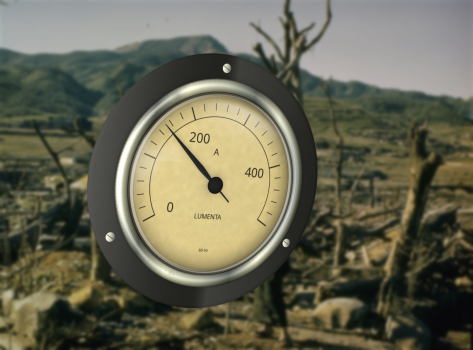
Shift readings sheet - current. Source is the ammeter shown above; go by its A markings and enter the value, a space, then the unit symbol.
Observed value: 150 A
